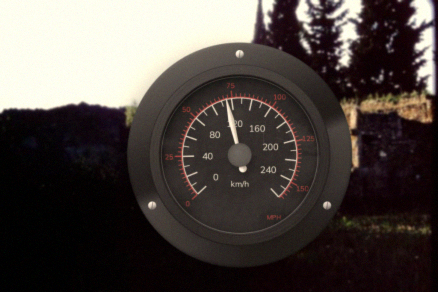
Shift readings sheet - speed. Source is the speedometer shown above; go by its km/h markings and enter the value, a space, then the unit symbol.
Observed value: 115 km/h
